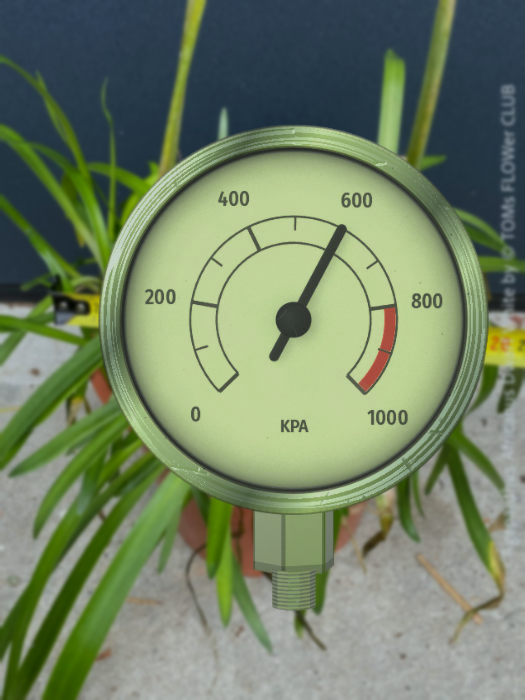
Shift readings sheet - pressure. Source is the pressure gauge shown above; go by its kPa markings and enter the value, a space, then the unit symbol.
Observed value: 600 kPa
